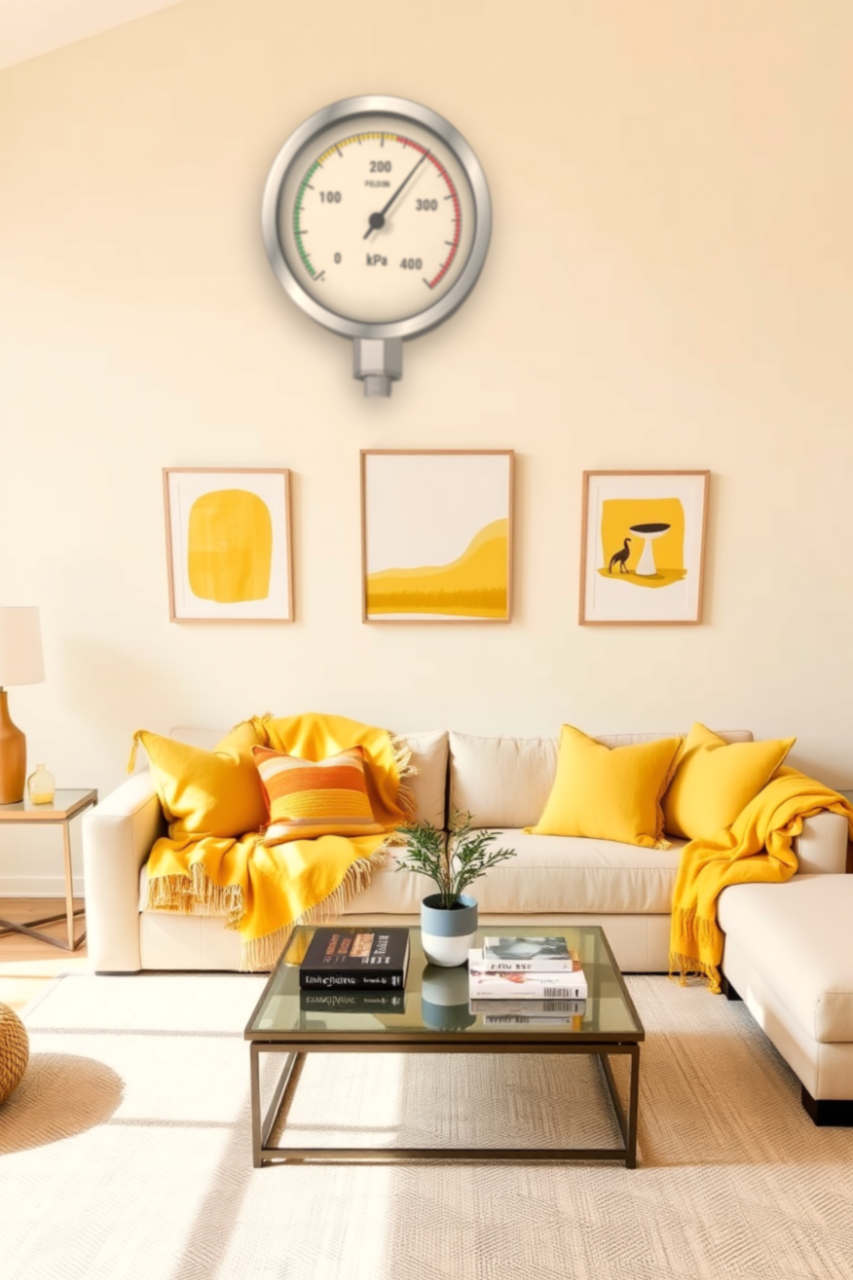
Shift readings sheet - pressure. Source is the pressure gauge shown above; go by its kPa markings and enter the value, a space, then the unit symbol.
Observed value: 250 kPa
